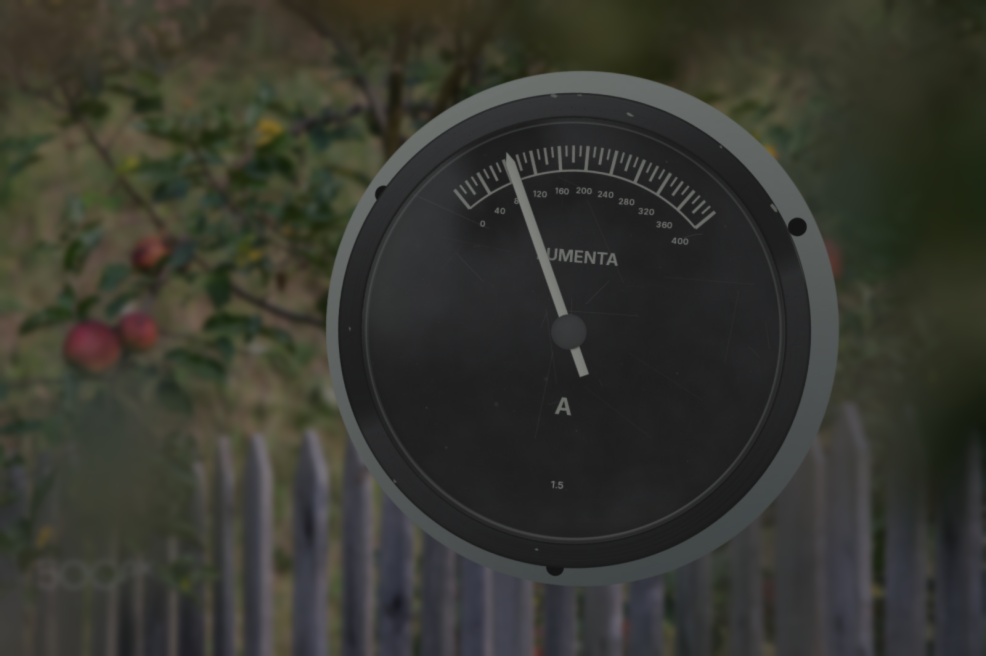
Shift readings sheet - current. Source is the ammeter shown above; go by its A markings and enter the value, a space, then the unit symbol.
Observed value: 90 A
